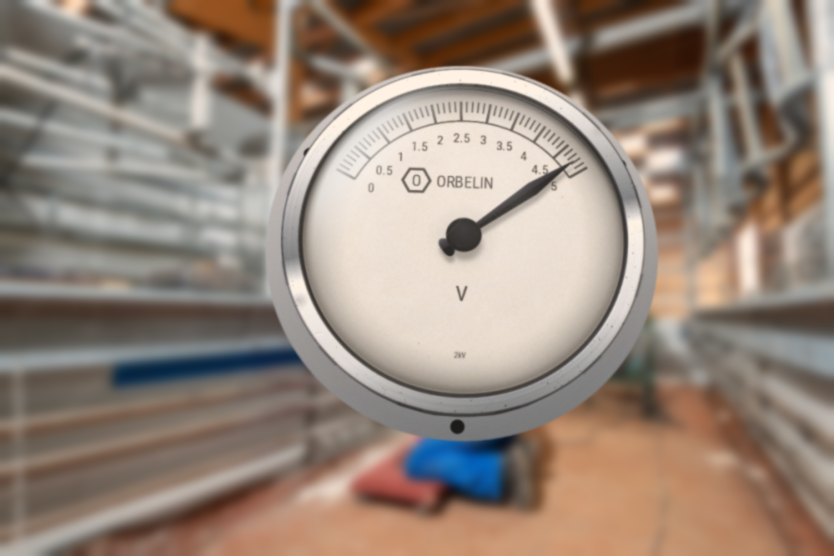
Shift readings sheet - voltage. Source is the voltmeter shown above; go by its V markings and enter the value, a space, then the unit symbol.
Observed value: 4.8 V
